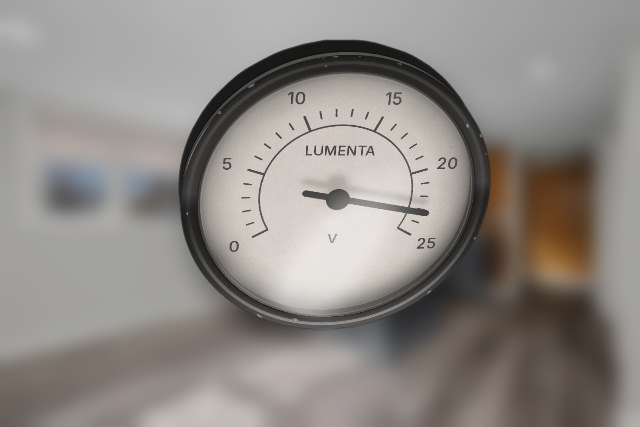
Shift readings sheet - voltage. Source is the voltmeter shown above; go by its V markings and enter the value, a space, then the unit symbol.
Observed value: 23 V
